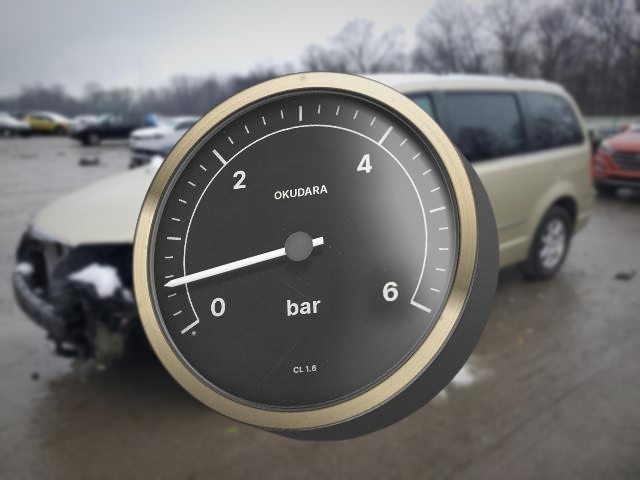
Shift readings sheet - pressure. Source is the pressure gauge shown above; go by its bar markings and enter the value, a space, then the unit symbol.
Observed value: 0.5 bar
